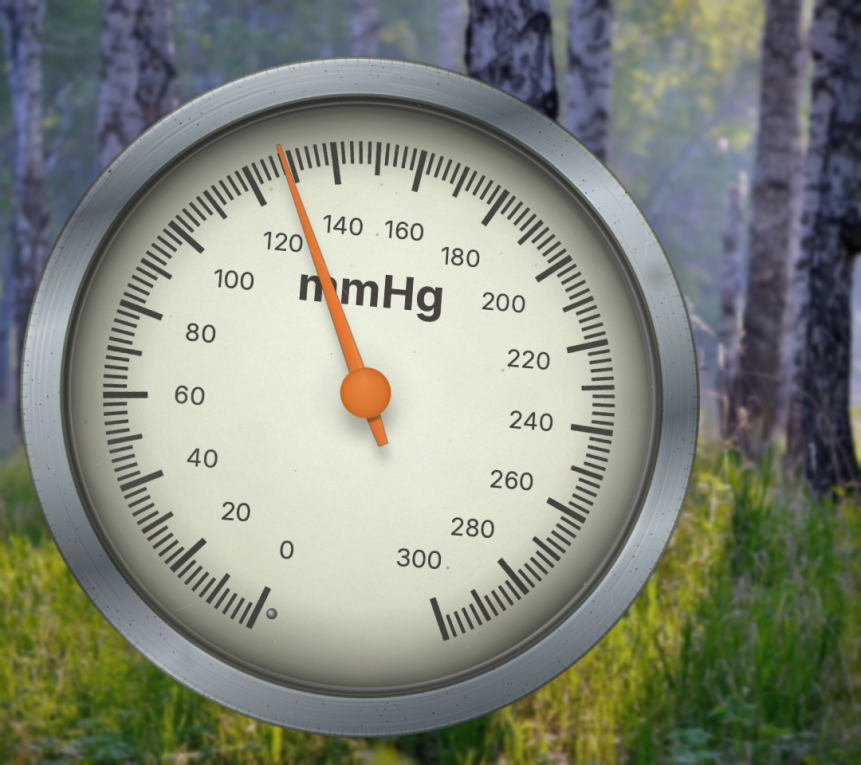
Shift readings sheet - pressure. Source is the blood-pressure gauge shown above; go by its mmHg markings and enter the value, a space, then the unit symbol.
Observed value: 128 mmHg
